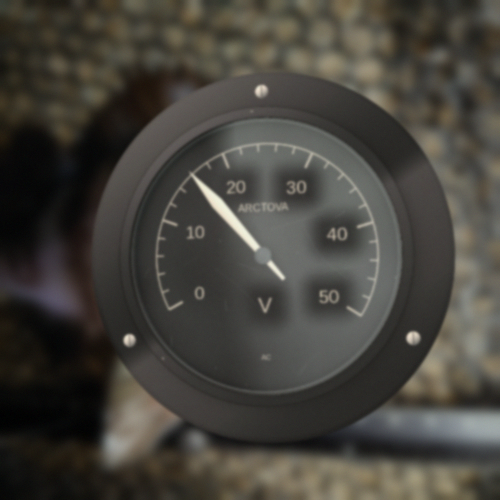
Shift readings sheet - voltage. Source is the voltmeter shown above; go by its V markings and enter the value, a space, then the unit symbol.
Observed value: 16 V
